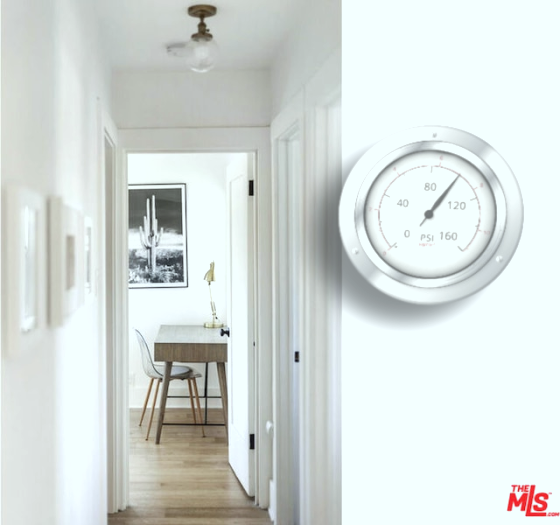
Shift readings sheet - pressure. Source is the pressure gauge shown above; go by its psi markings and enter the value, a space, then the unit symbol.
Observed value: 100 psi
